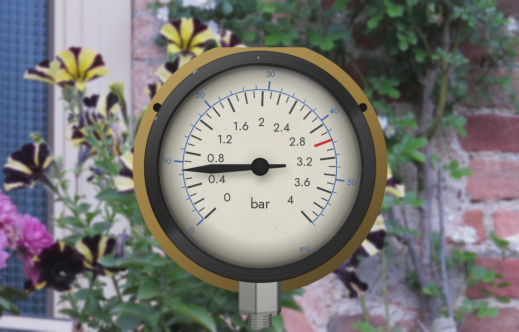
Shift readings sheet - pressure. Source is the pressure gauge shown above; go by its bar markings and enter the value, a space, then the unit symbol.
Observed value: 0.6 bar
